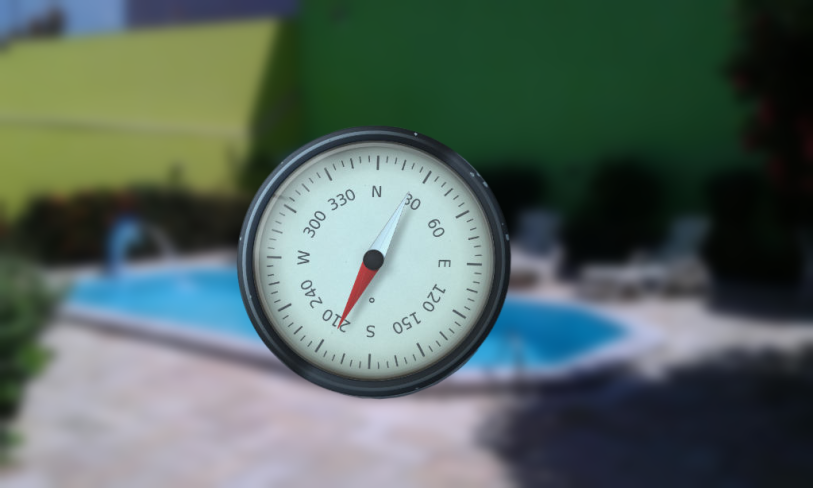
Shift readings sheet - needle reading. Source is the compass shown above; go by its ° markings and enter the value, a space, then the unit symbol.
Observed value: 205 °
